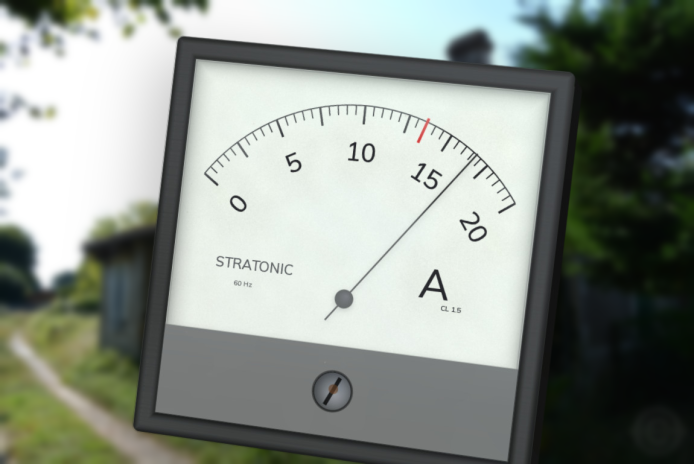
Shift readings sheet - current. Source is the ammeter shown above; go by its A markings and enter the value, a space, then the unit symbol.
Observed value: 16.75 A
